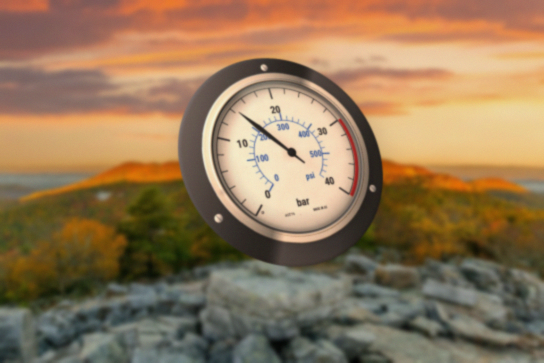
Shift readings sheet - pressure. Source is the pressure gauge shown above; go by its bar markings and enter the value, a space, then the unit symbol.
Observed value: 14 bar
